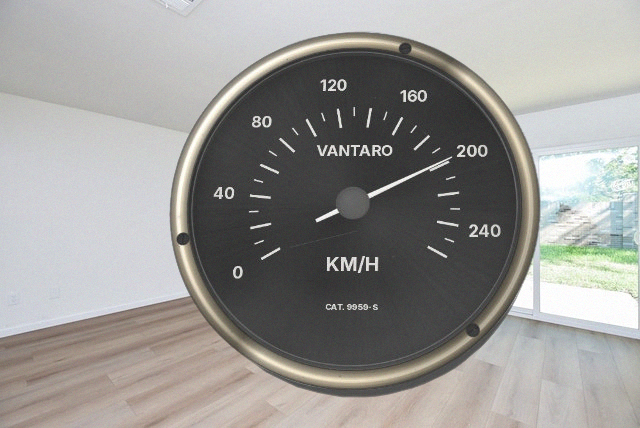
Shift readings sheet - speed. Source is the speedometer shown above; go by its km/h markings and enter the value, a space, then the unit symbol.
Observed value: 200 km/h
